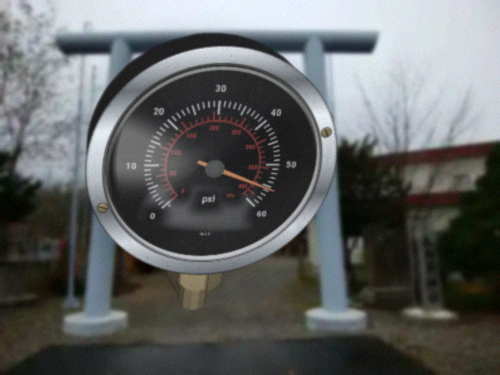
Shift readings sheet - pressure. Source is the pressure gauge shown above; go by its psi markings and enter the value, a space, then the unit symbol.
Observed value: 55 psi
